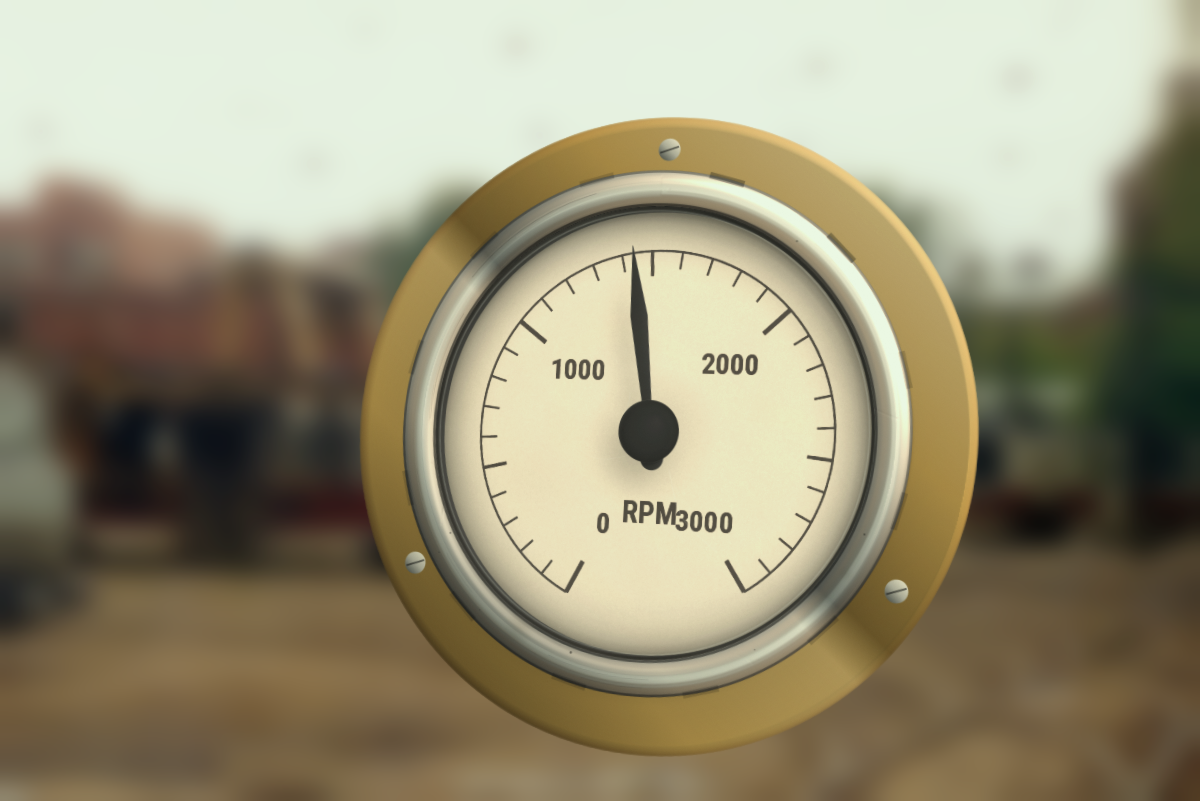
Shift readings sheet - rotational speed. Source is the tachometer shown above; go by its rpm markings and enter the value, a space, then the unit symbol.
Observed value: 1450 rpm
